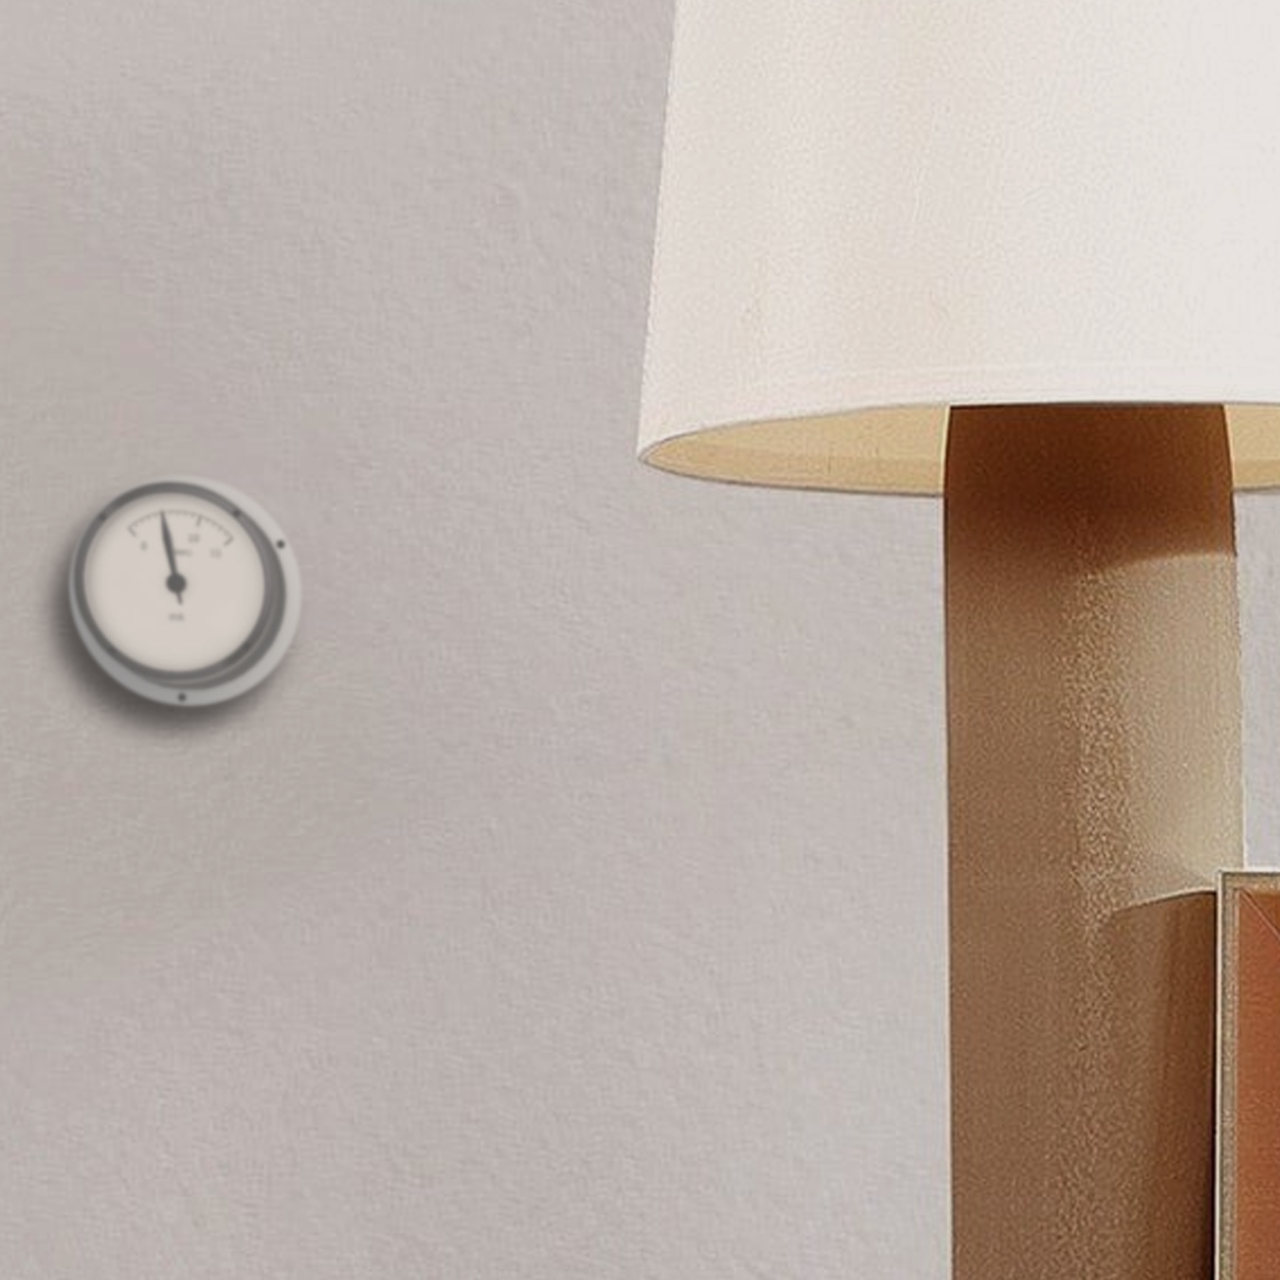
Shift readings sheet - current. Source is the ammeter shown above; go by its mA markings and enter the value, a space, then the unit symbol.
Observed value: 5 mA
